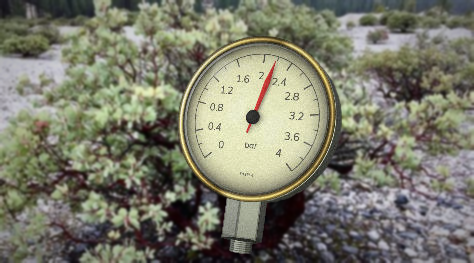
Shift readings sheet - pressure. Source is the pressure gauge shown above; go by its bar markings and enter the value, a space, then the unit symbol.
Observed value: 2.2 bar
